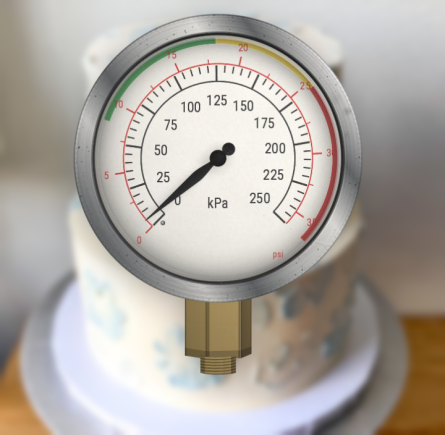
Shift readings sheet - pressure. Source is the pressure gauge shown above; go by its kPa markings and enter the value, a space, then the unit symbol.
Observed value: 5 kPa
